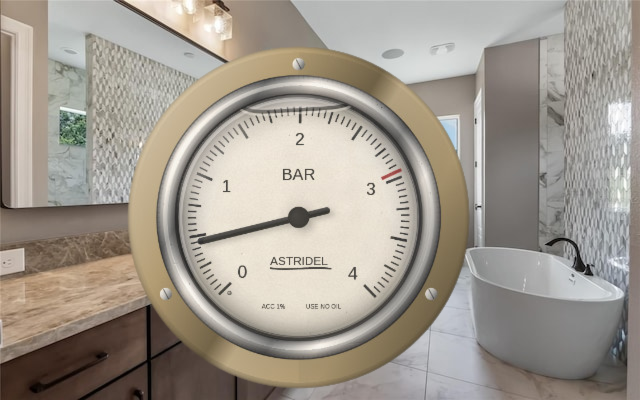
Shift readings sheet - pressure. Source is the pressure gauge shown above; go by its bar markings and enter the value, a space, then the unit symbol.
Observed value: 0.45 bar
